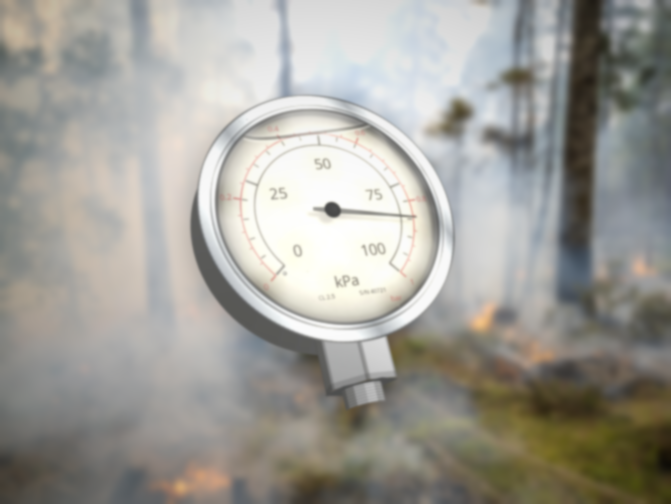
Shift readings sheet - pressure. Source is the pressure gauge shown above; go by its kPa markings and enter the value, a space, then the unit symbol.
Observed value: 85 kPa
